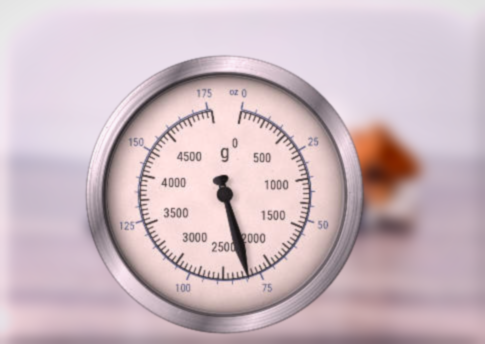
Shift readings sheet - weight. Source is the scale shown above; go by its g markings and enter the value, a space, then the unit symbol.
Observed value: 2250 g
